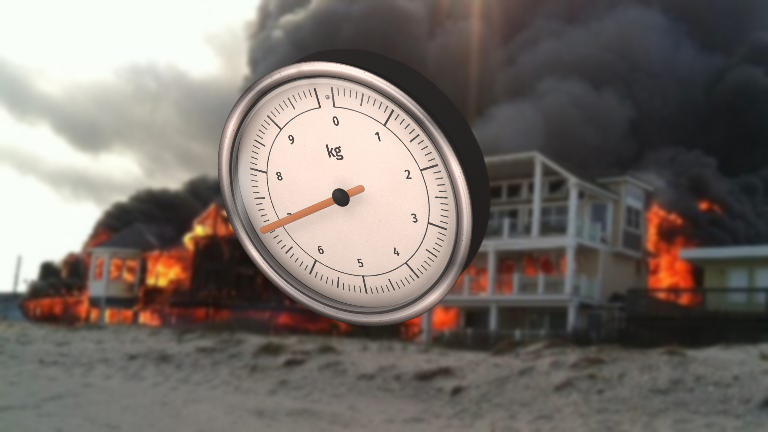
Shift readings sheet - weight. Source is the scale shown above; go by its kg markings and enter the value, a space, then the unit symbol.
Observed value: 7 kg
